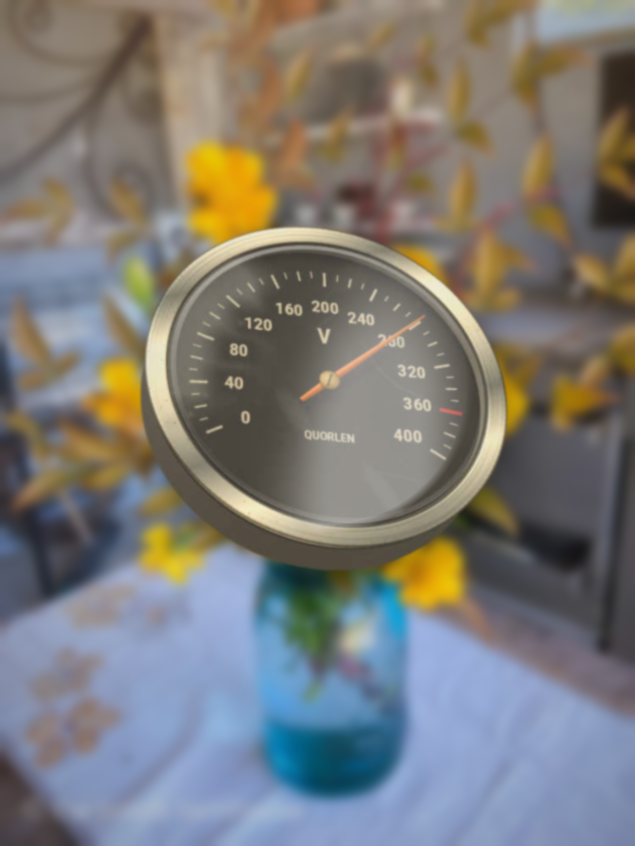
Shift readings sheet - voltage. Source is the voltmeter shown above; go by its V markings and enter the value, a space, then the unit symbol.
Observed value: 280 V
